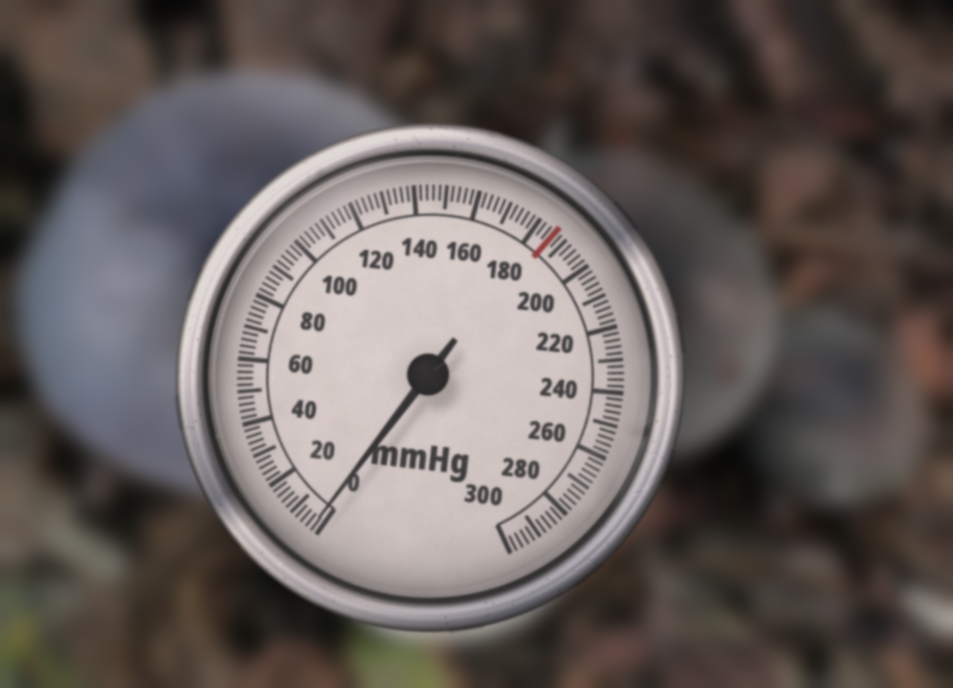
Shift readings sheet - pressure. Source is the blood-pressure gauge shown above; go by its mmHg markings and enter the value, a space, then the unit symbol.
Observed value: 2 mmHg
